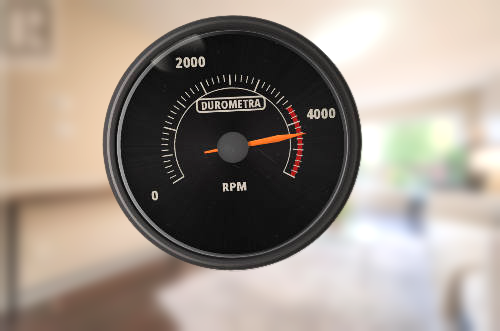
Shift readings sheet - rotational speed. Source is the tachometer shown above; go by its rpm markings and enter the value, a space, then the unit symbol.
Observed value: 4200 rpm
